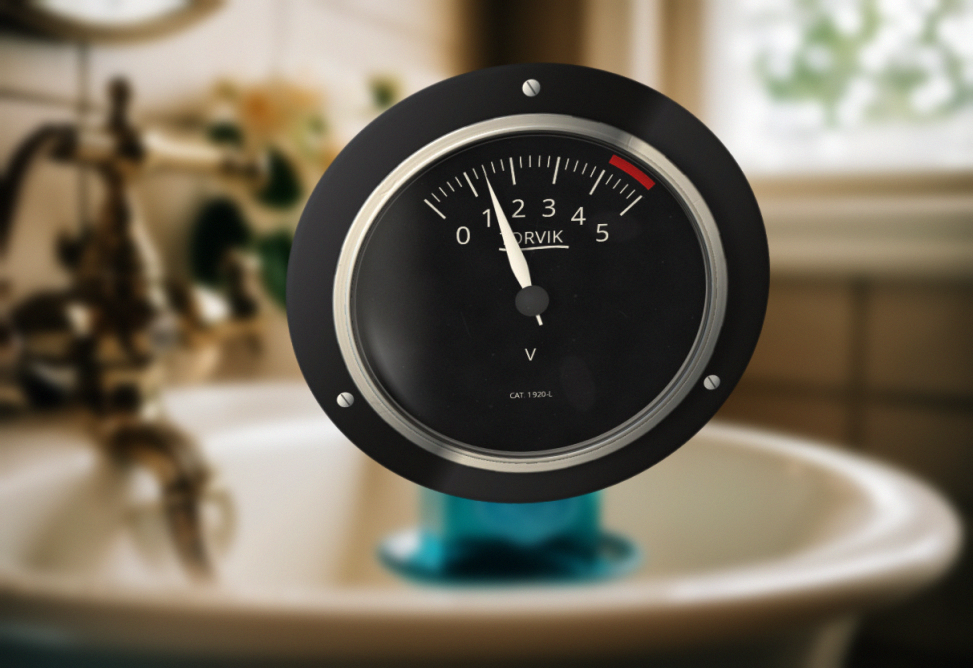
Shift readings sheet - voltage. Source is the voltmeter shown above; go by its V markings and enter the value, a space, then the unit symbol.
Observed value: 1.4 V
